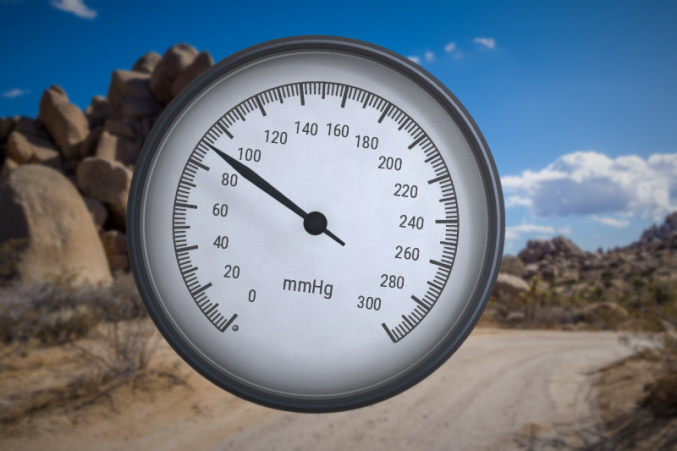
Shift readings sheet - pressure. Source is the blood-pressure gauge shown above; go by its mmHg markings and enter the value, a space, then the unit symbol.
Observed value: 90 mmHg
